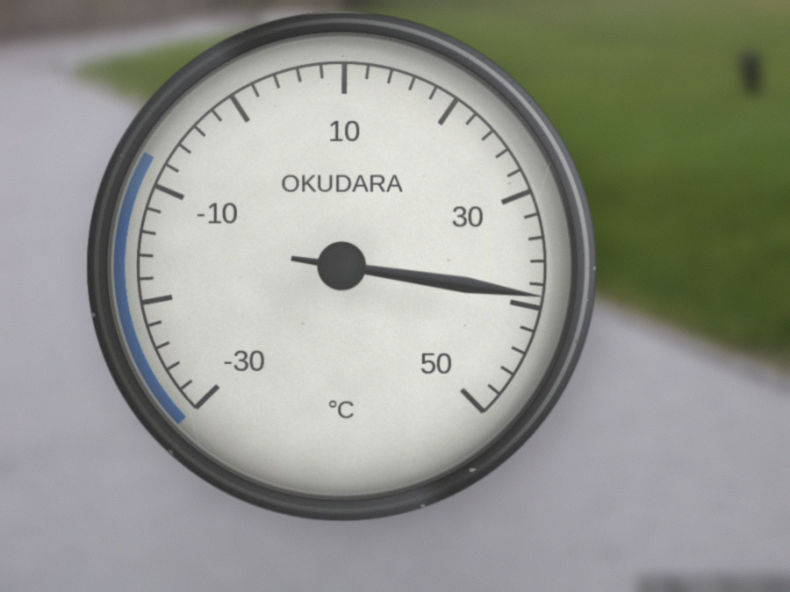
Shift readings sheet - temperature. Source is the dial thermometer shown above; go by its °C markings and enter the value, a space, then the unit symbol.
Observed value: 39 °C
